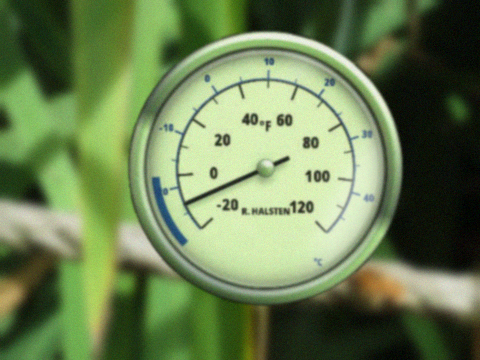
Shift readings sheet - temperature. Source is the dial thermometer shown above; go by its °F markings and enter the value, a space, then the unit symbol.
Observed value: -10 °F
